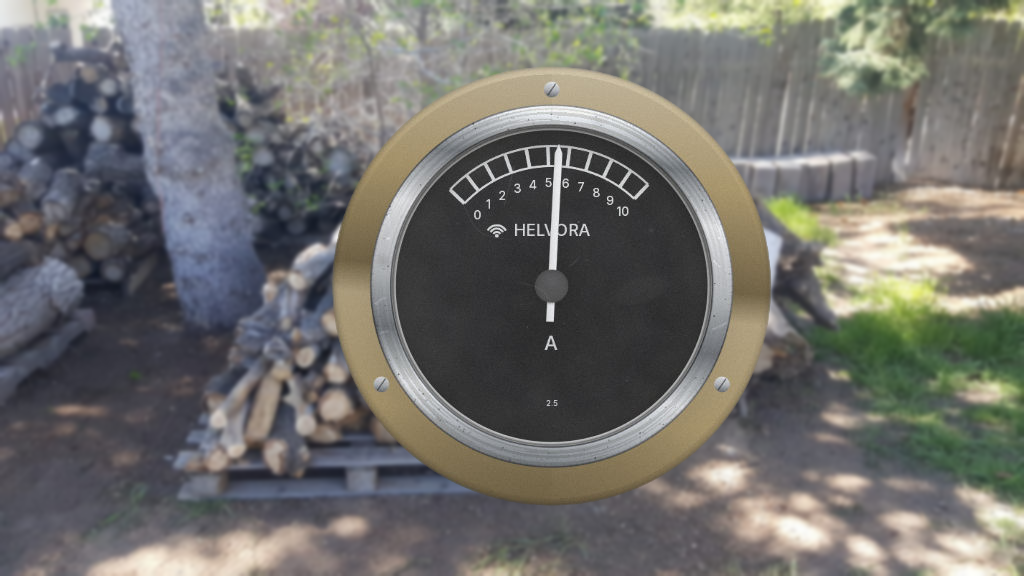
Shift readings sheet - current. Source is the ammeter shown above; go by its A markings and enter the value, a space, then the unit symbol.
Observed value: 5.5 A
